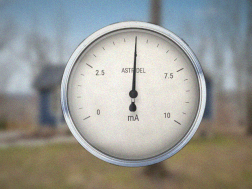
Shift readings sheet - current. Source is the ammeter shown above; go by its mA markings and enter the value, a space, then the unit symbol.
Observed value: 5 mA
